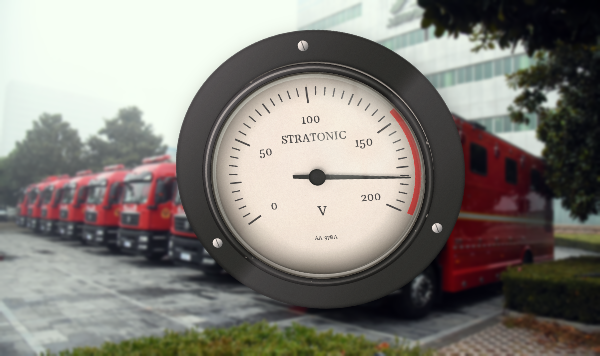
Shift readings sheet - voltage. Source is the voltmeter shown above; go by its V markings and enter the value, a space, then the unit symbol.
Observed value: 180 V
